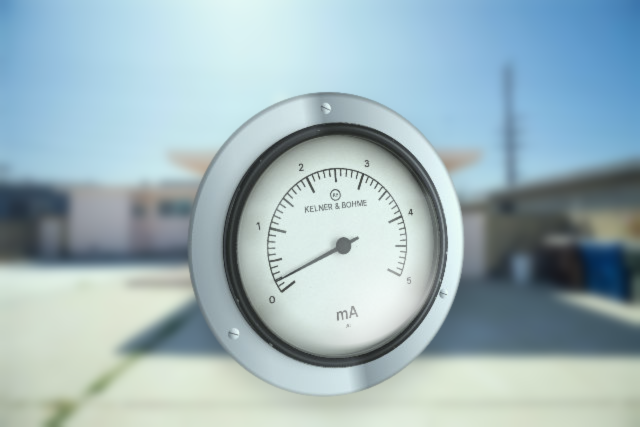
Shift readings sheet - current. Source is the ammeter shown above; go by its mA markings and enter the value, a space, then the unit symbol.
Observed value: 0.2 mA
